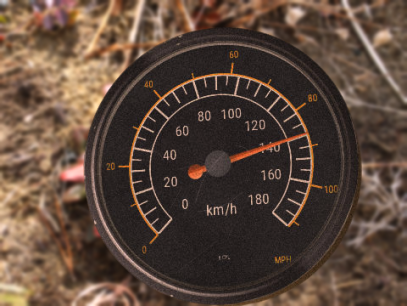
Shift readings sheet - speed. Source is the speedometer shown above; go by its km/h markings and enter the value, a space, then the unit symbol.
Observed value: 140 km/h
